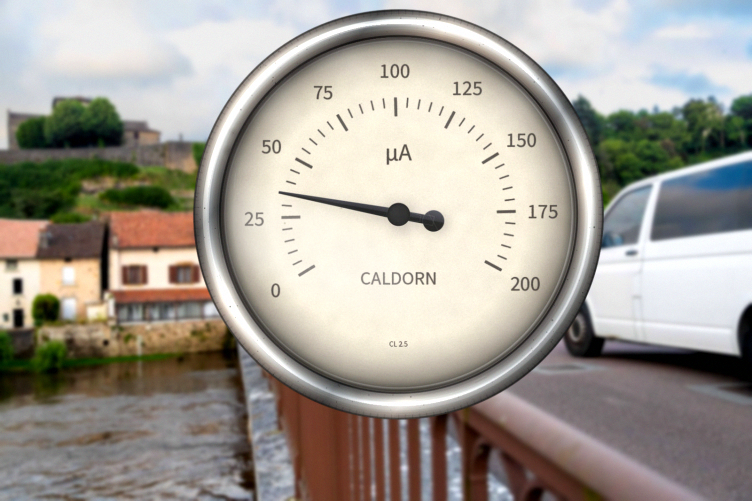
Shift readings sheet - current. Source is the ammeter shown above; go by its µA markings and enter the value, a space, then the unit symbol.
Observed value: 35 µA
